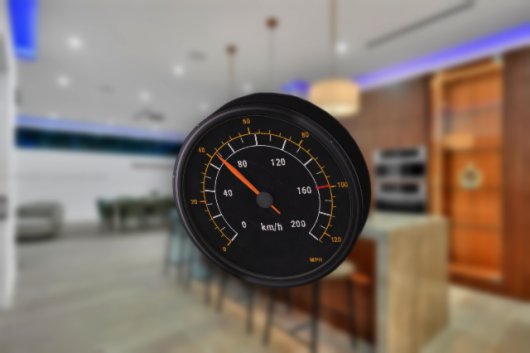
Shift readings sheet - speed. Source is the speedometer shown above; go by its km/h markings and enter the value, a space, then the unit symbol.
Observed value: 70 km/h
